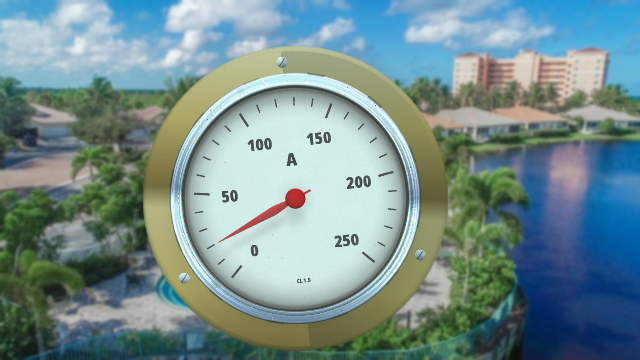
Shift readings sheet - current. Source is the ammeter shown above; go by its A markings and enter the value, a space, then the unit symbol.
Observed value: 20 A
